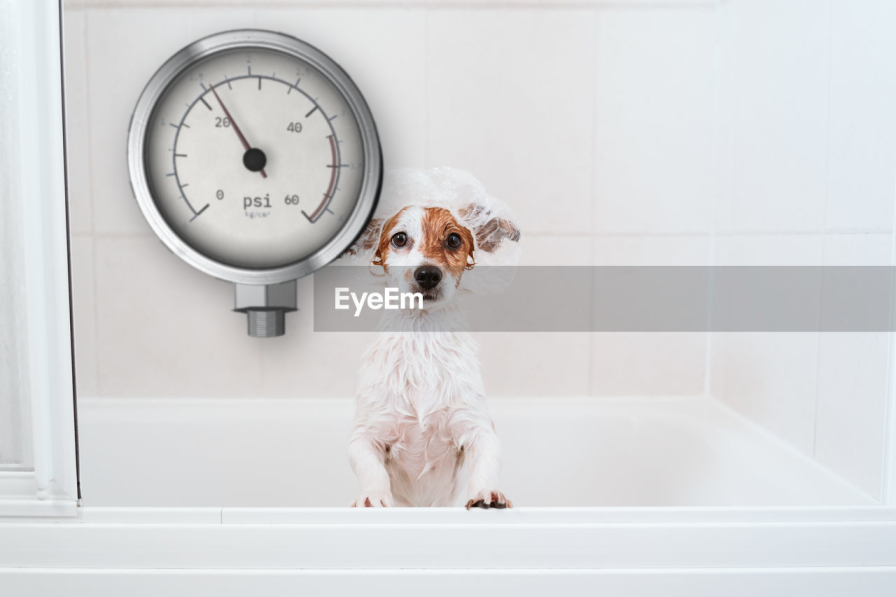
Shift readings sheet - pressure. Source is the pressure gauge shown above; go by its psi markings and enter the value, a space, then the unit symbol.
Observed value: 22.5 psi
